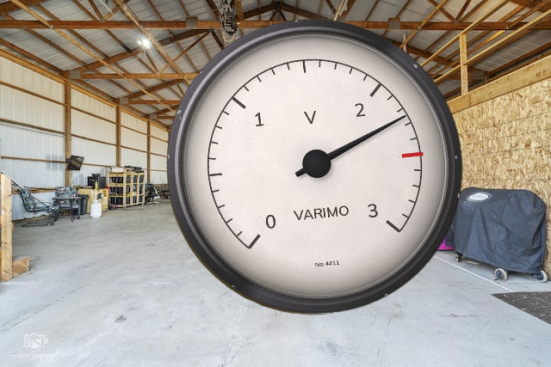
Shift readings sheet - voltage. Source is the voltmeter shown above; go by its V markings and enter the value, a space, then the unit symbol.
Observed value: 2.25 V
